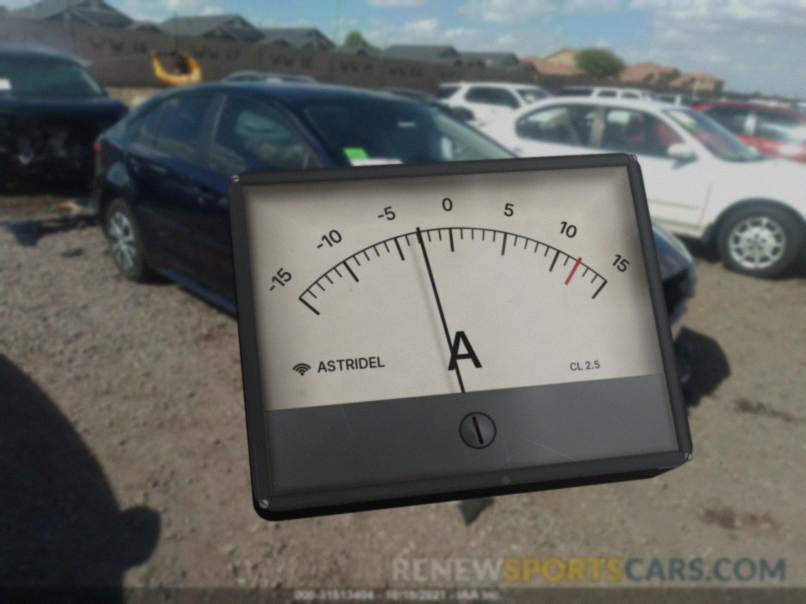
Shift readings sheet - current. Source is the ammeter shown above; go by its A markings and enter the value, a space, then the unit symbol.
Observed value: -3 A
